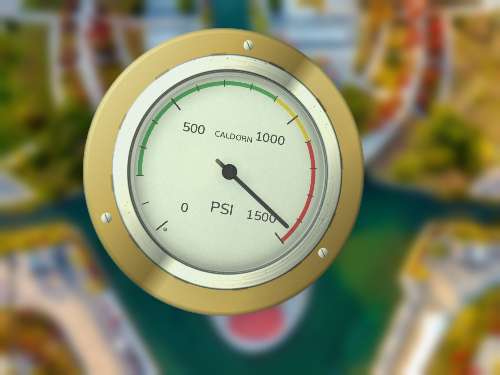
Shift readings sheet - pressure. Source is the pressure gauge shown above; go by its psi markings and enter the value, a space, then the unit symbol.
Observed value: 1450 psi
